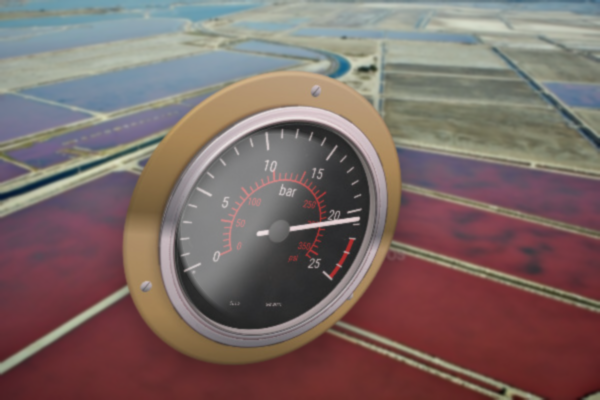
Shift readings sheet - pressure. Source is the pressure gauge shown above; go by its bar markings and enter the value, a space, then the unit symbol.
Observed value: 20.5 bar
